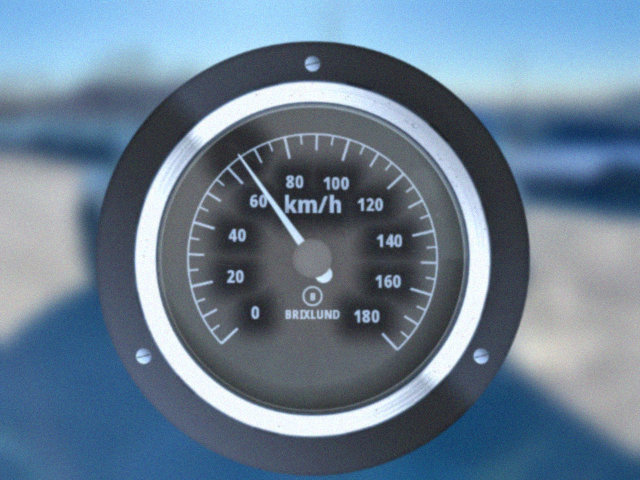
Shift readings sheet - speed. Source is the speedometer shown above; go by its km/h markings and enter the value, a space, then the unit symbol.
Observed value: 65 km/h
